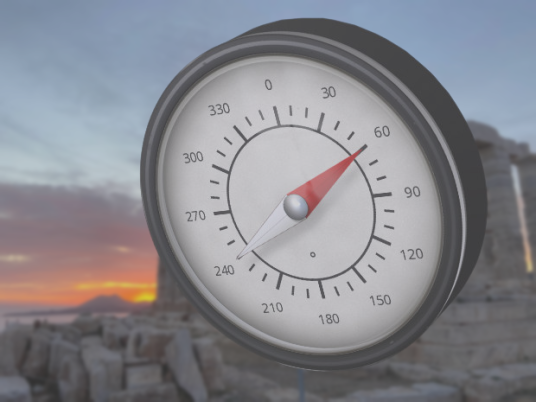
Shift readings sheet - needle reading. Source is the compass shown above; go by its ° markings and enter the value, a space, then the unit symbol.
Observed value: 60 °
